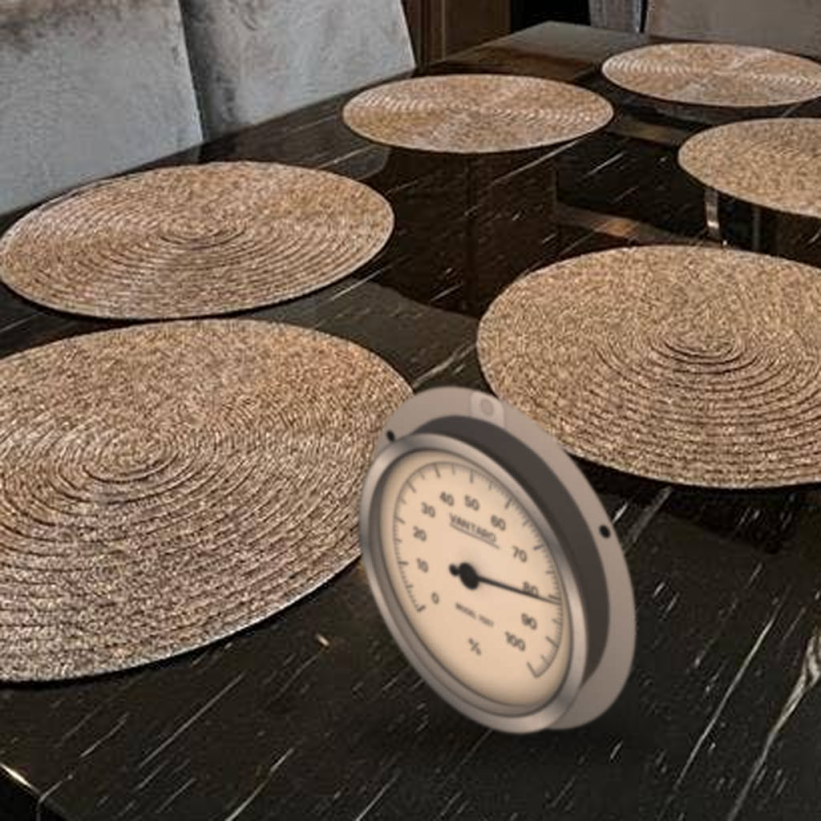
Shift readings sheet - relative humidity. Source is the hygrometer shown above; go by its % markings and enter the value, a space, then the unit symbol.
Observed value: 80 %
